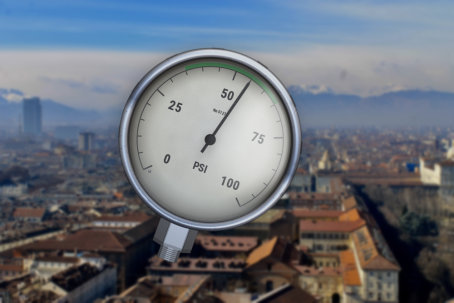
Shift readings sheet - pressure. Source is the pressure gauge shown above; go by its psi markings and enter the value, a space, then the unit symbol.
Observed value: 55 psi
